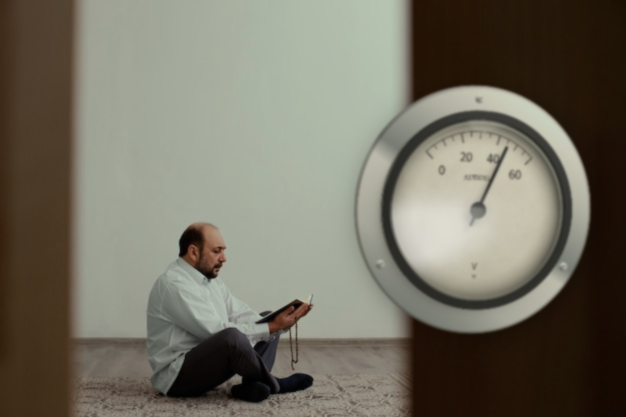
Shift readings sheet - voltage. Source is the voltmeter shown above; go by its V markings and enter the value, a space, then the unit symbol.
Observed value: 45 V
